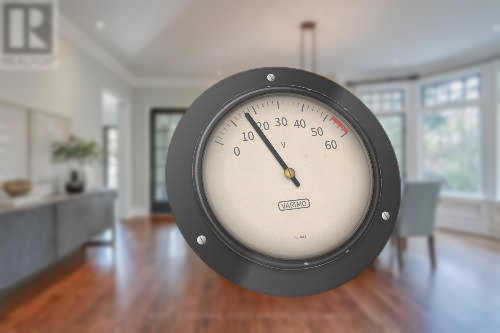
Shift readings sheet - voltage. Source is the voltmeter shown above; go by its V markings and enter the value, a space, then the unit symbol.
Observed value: 16 V
